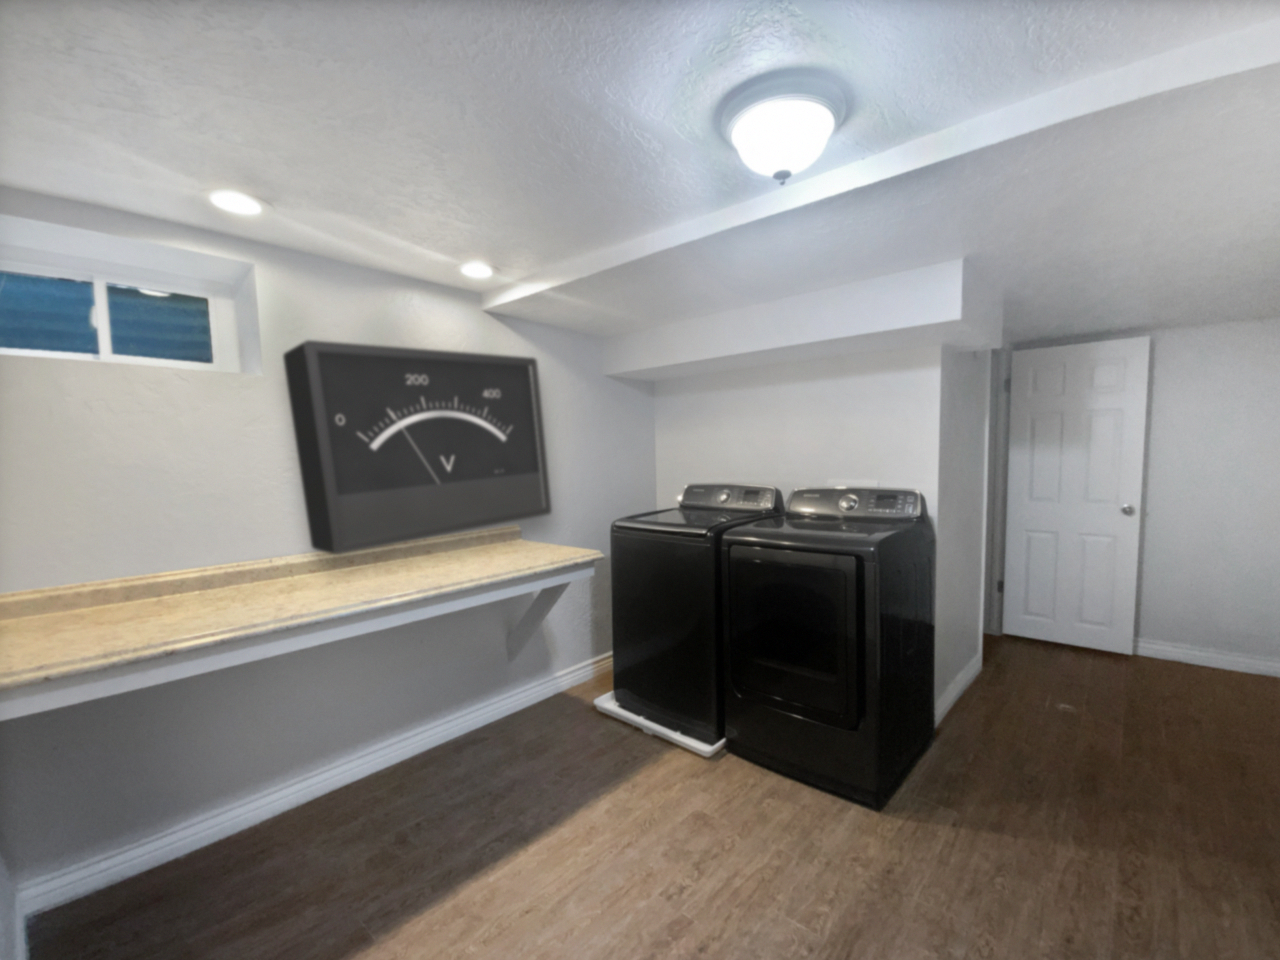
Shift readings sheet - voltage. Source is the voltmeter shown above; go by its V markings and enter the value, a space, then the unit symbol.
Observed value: 100 V
